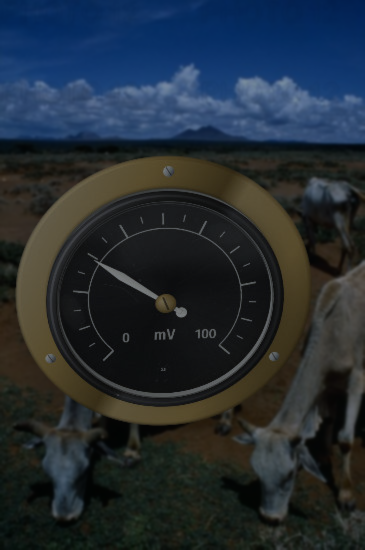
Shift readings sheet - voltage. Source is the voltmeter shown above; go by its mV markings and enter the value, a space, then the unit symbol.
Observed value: 30 mV
